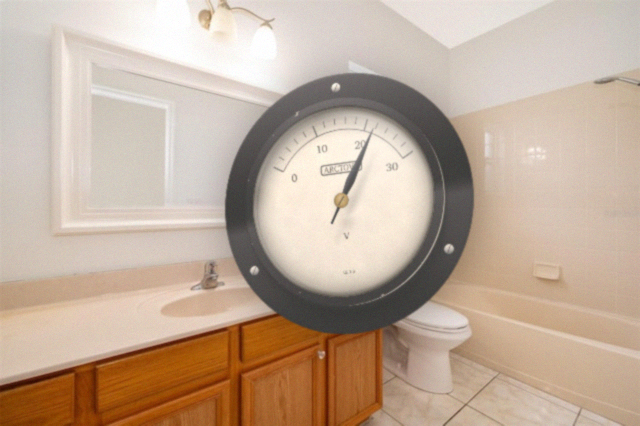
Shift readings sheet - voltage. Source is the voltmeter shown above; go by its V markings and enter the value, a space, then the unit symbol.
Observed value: 22 V
